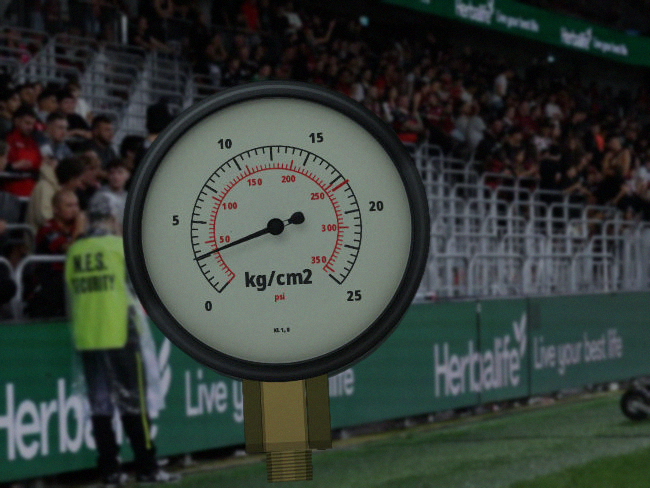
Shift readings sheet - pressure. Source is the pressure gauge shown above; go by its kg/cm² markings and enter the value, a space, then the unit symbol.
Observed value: 2.5 kg/cm²
